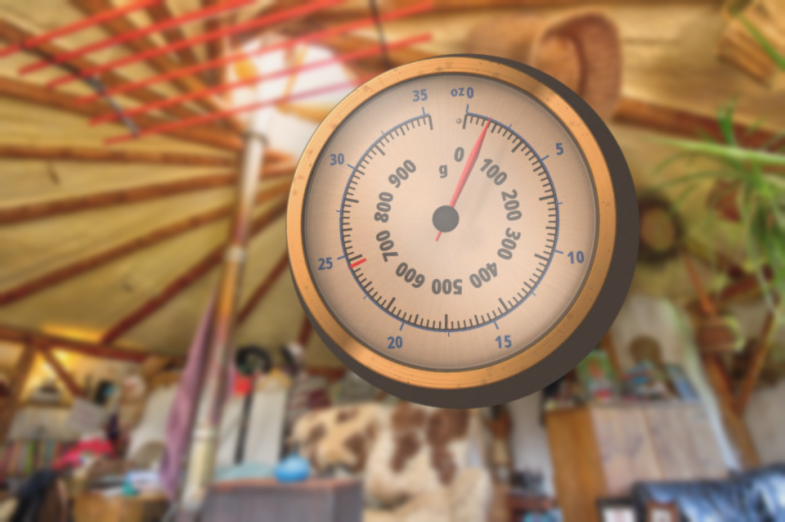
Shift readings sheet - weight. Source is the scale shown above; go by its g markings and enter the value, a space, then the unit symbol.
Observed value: 40 g
